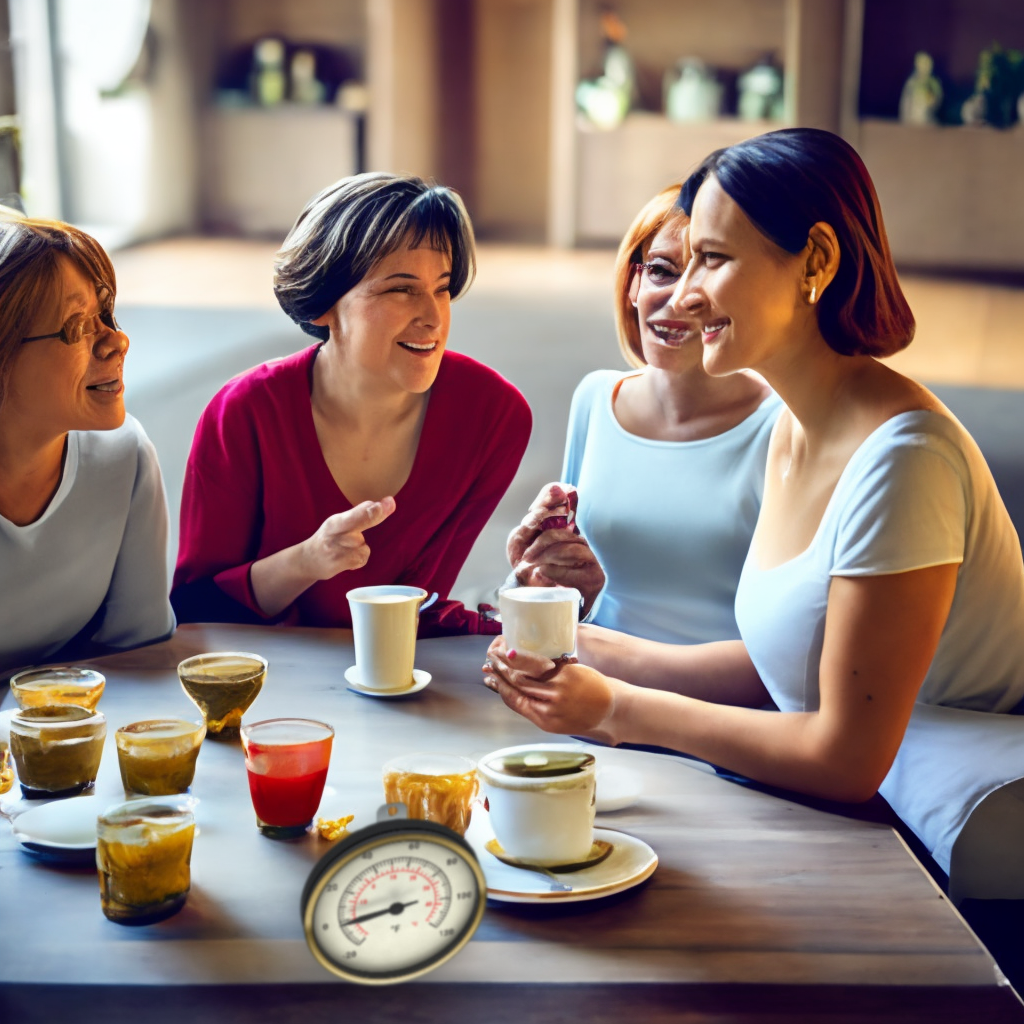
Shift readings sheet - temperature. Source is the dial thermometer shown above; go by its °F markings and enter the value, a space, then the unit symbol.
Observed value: 0 °F
